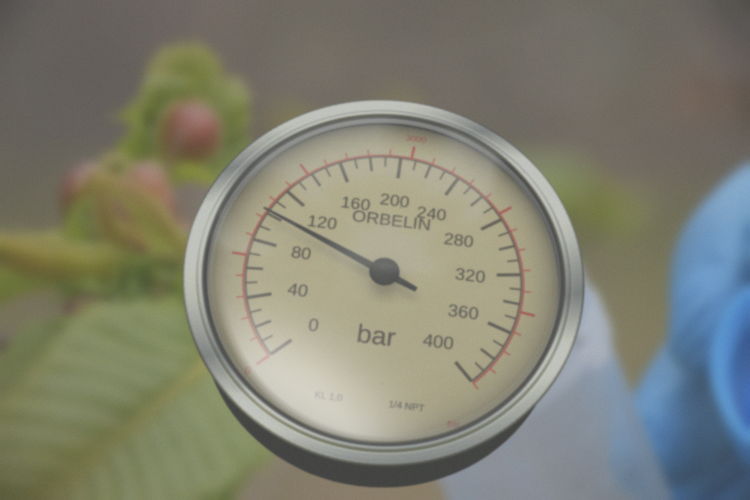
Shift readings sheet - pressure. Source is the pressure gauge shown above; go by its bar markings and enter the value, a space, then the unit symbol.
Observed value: 100 bar
